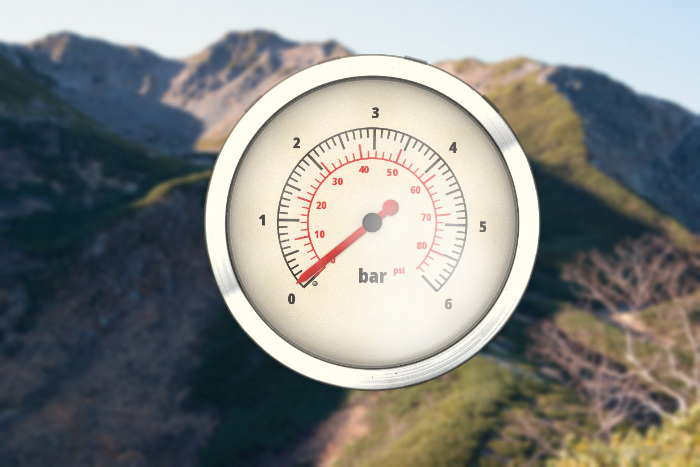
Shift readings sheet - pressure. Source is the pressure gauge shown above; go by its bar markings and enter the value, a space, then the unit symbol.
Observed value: 0.1 bar
